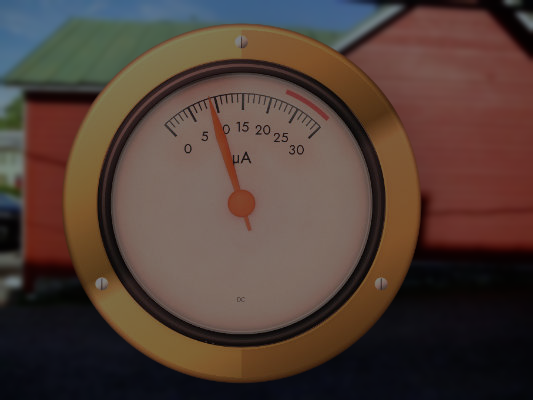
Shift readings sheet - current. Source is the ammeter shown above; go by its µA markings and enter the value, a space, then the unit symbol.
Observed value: 9 µA
